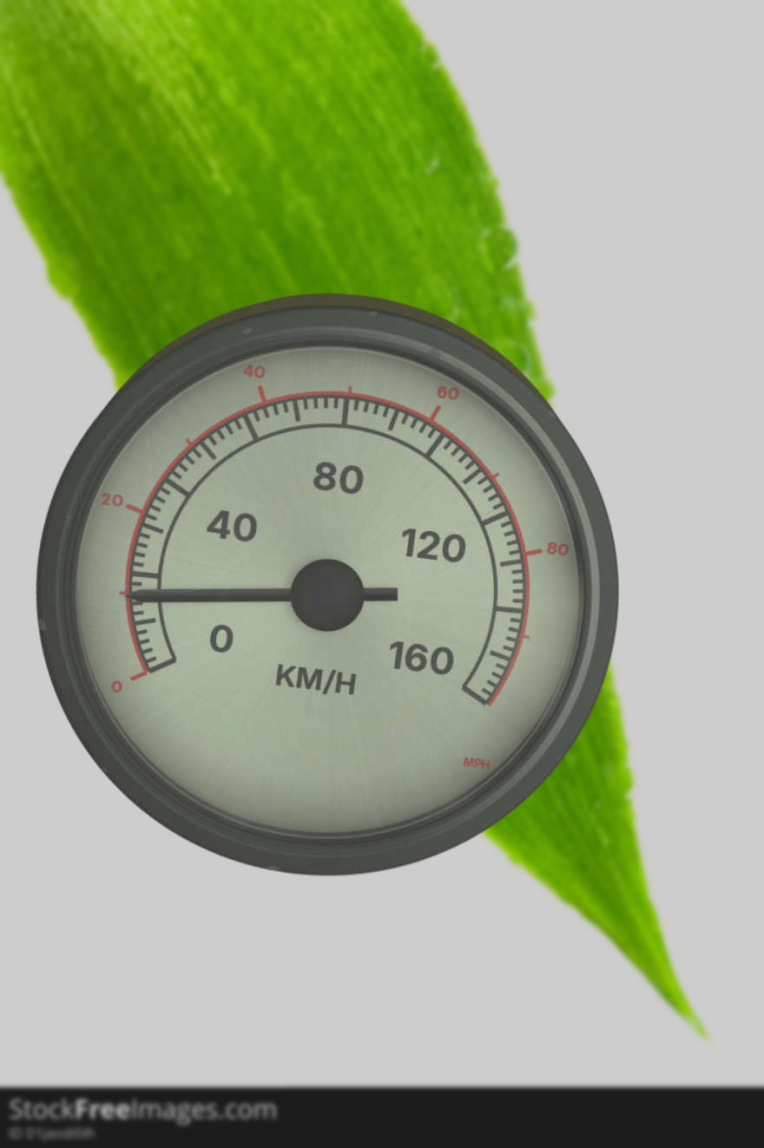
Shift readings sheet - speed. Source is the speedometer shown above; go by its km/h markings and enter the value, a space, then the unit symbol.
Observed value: 16 km/h
